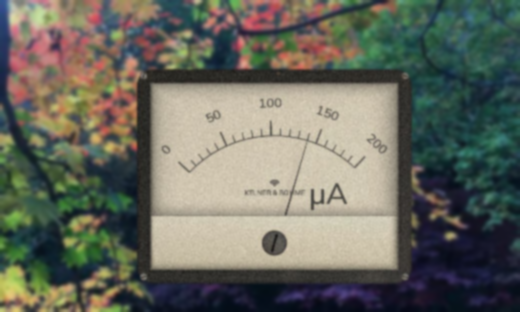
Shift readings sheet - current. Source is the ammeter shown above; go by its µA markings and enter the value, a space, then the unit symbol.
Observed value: 140 µA
